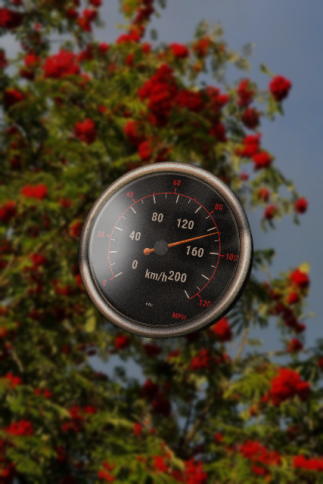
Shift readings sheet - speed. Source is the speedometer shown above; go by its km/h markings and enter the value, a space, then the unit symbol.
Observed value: 145 km/h
